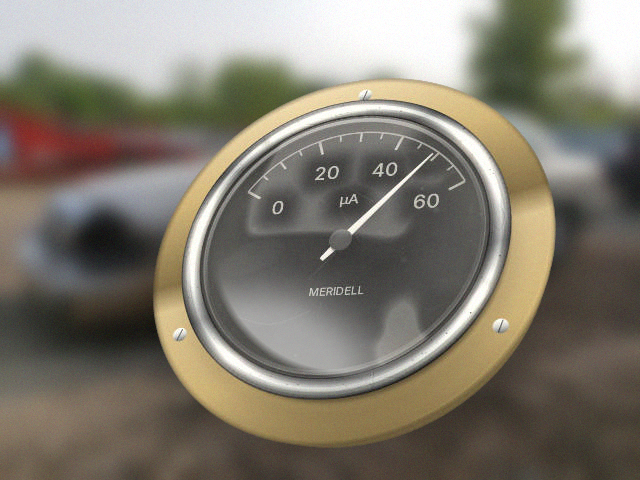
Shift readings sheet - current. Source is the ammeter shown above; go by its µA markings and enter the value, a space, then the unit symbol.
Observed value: 50 µA
